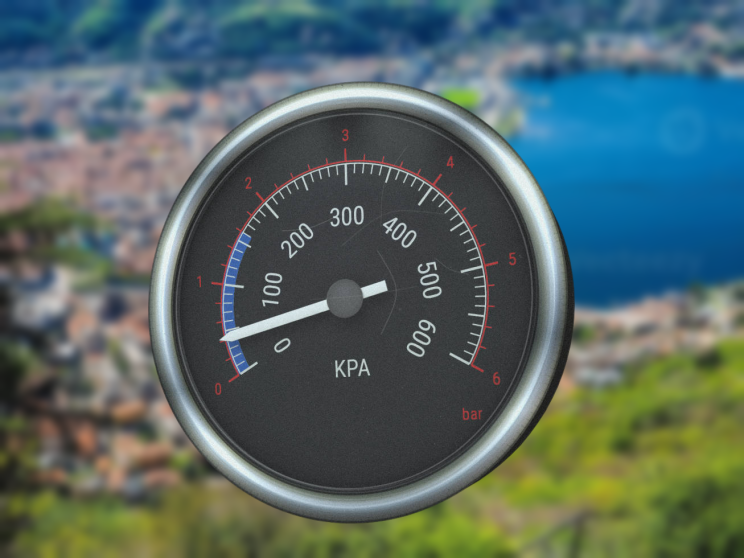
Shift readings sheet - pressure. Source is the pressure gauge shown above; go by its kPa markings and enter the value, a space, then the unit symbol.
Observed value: 40 kPa
